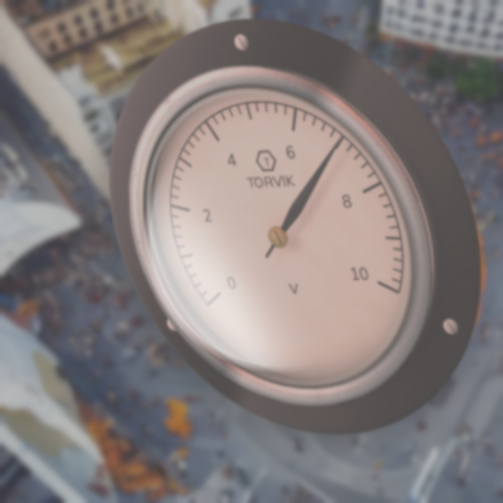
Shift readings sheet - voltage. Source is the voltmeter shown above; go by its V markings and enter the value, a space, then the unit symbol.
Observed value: 7 V
